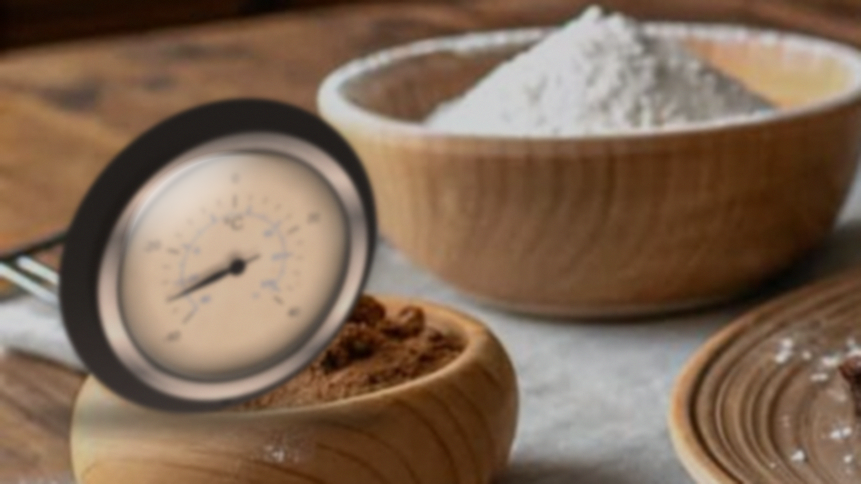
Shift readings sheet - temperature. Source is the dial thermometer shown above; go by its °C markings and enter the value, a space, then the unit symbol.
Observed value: -32 °C
